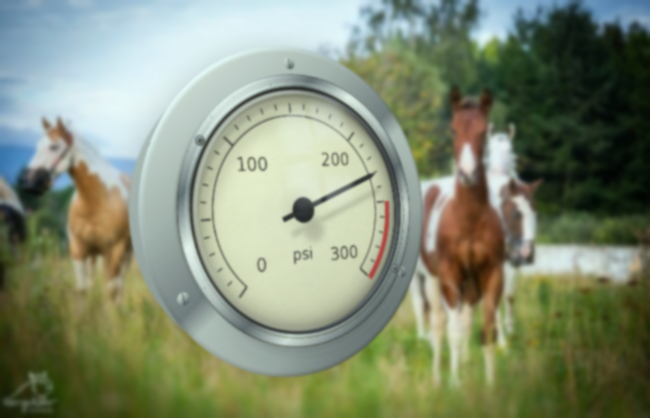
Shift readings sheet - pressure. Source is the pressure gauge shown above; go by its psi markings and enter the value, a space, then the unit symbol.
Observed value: 230 psi
